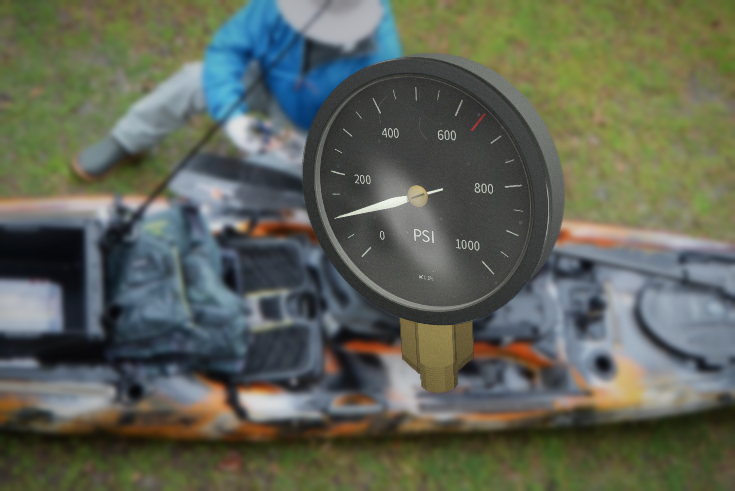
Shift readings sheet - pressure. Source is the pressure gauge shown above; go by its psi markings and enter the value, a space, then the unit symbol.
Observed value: 100 psi
